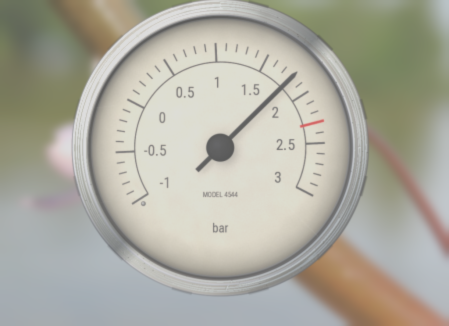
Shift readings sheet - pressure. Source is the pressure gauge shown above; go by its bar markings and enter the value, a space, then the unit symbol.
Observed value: 1.8 bar
